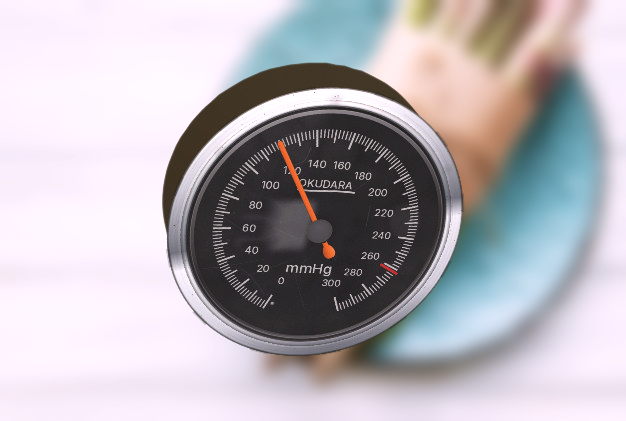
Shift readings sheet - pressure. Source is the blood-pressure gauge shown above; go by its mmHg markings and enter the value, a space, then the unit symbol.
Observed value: 120 mmHg
